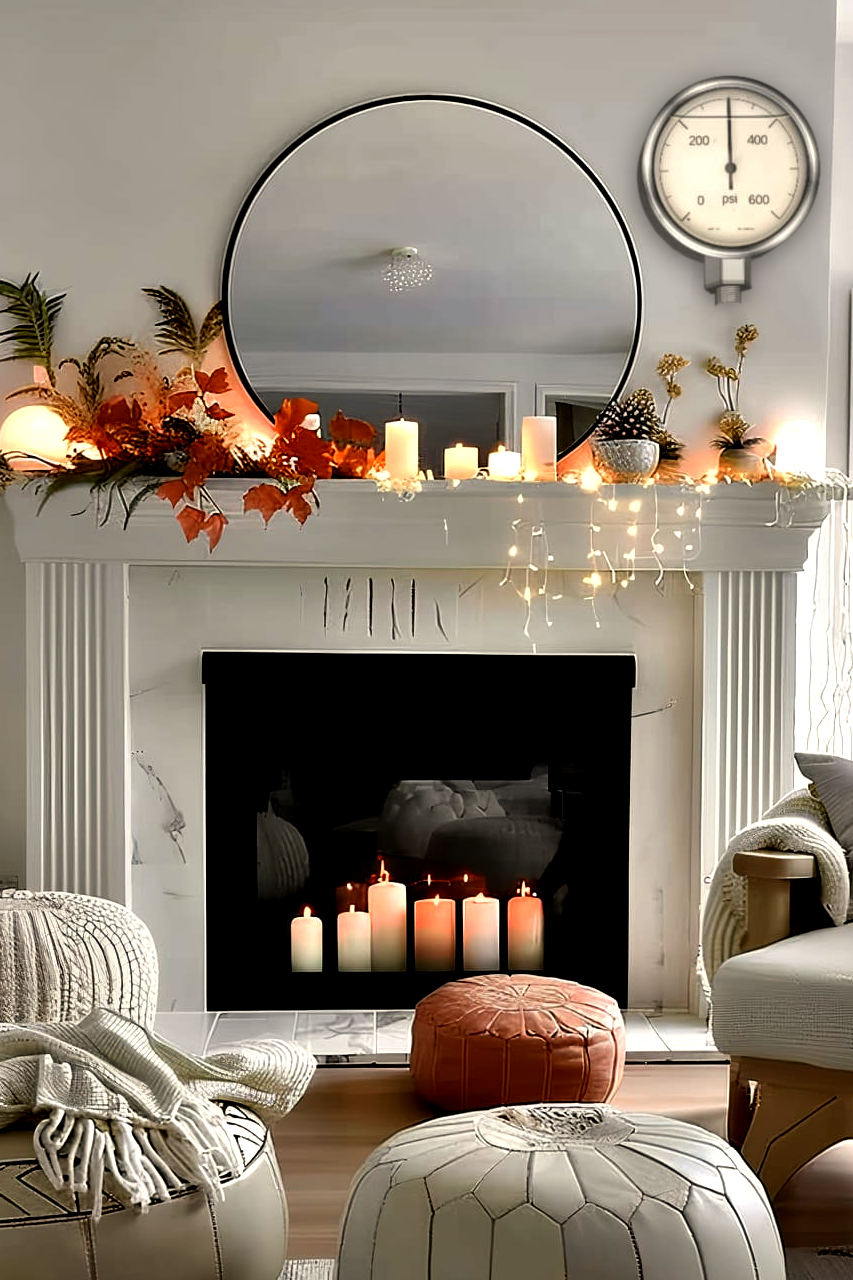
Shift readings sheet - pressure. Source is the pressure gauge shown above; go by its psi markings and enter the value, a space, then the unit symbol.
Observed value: 300 psi
